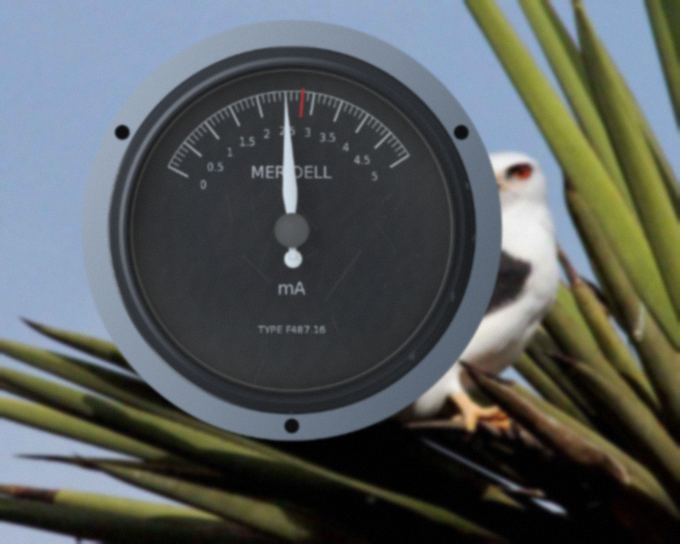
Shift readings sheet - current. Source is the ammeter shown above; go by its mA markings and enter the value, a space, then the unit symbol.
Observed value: 2.5 mA
